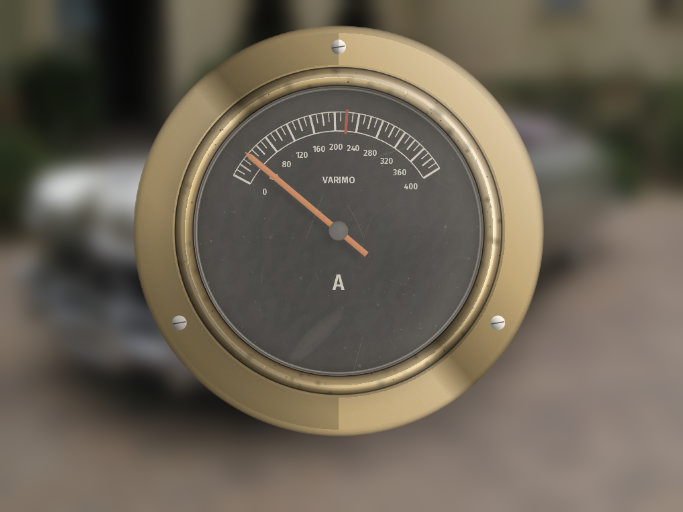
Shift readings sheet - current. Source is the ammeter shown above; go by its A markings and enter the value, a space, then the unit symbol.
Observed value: 40 A
